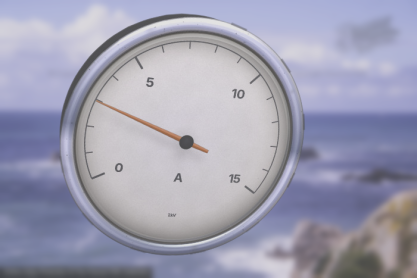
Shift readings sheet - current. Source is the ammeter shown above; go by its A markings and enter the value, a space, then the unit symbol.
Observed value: 3 A
